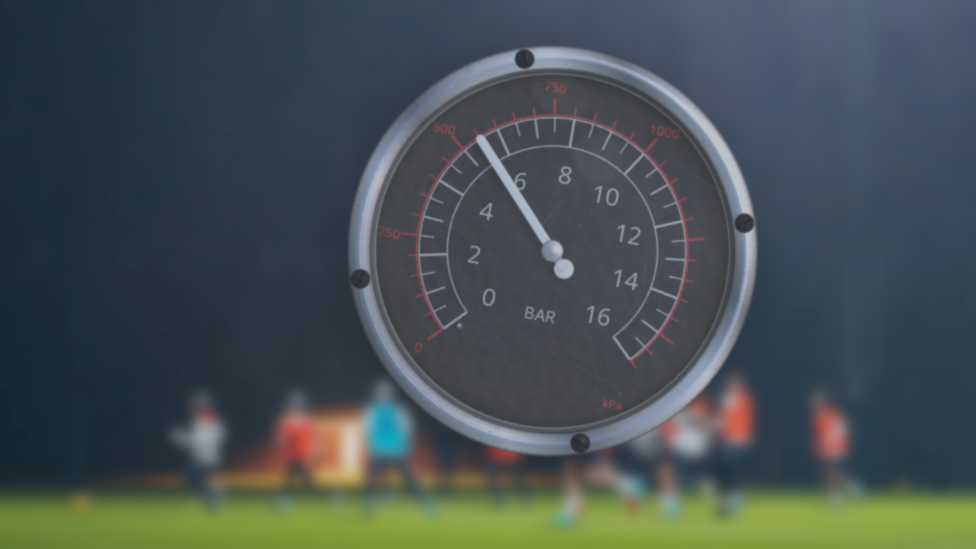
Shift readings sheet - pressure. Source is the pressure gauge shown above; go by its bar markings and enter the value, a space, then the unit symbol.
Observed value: 5.5 bar
